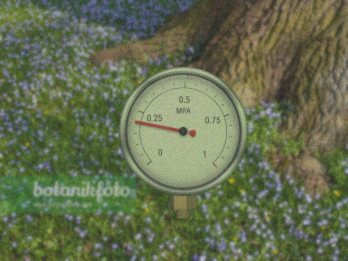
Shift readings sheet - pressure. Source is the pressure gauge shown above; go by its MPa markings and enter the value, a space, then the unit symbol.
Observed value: 0.2 MPa
